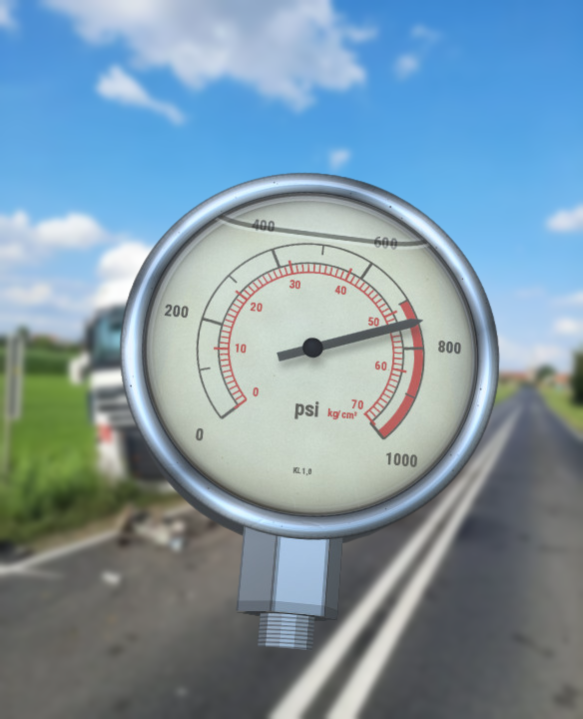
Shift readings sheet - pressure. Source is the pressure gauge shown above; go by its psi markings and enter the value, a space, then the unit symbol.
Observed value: 750 psi
